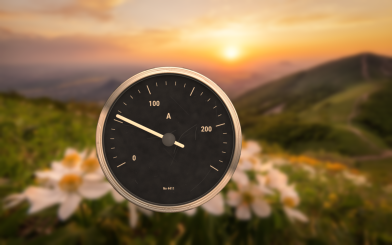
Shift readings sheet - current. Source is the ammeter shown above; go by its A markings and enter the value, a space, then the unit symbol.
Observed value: 55 A
